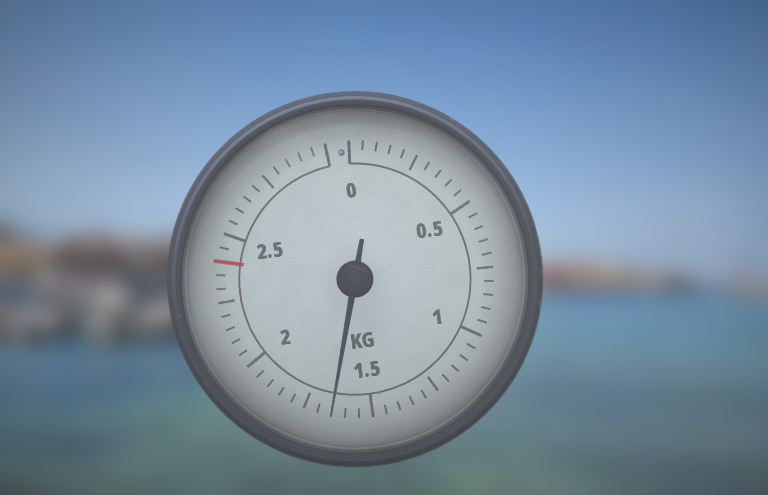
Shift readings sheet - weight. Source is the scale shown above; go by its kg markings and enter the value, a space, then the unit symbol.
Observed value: 1.65 kg
